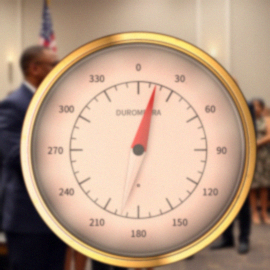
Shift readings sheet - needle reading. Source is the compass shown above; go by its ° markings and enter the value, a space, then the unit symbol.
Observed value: 15 °
